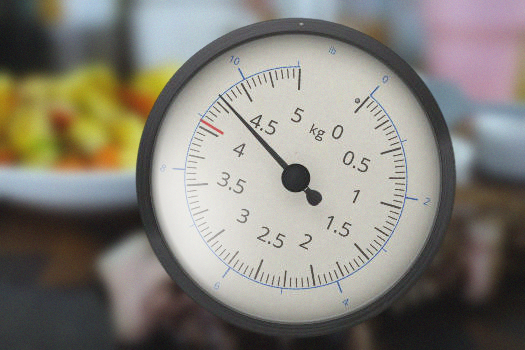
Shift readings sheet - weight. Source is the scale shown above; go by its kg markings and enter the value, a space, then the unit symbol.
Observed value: 4.3 kg
